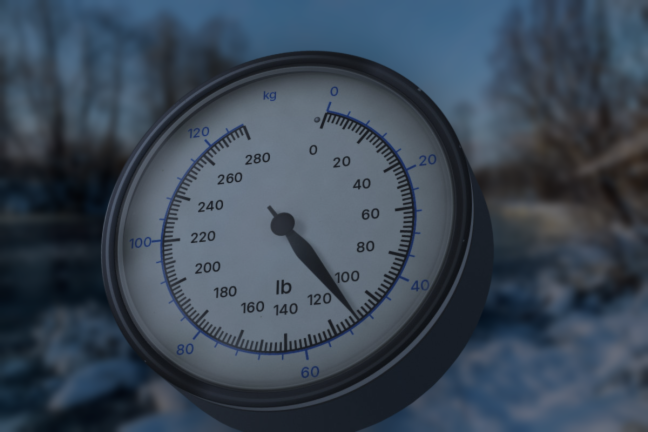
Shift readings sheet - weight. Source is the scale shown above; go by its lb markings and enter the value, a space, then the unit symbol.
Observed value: 110 lb
